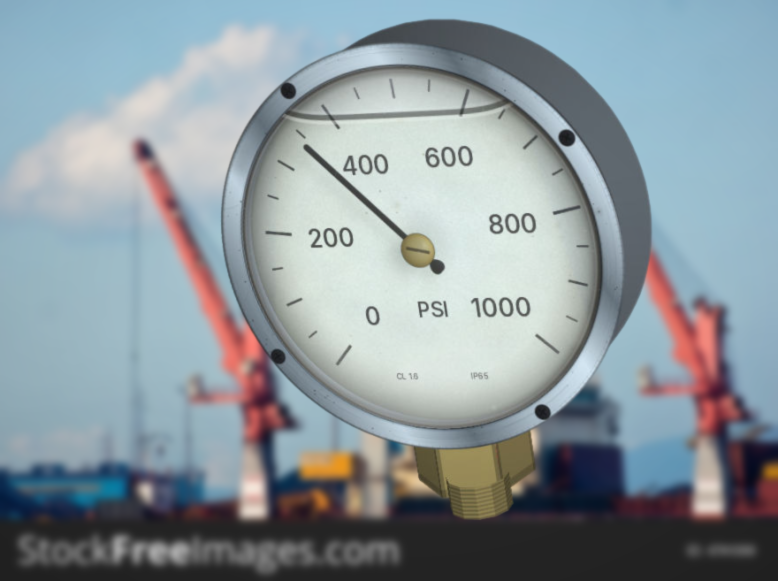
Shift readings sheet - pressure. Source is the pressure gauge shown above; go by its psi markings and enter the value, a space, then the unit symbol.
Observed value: 350 psi
